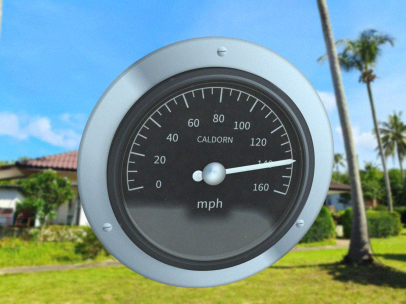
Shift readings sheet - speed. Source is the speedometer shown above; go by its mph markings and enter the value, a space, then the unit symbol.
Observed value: 140 mph
